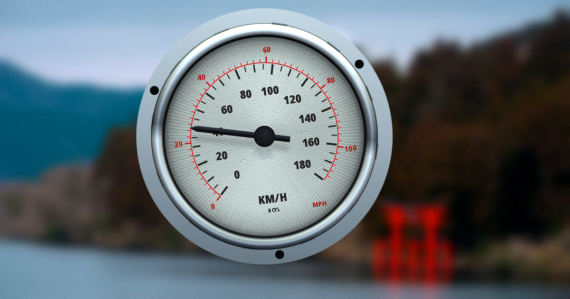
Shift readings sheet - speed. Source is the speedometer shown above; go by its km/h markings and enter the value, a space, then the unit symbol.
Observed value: 40 km/h
